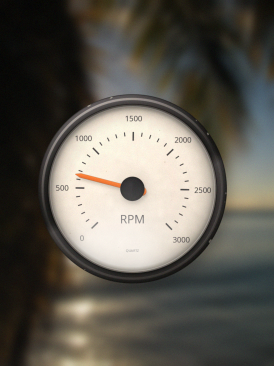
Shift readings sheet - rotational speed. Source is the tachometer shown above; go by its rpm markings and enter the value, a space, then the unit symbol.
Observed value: 650 rpm
